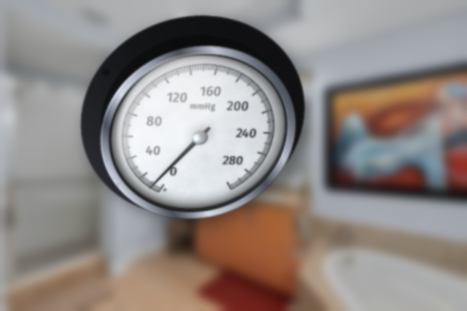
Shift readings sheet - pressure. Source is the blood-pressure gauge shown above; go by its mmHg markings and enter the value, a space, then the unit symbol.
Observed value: 10 mmHg
